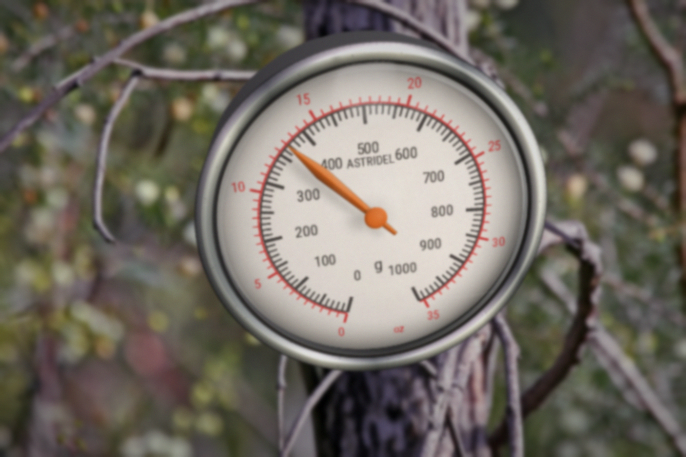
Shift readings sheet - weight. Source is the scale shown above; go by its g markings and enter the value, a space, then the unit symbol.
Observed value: 370 g
